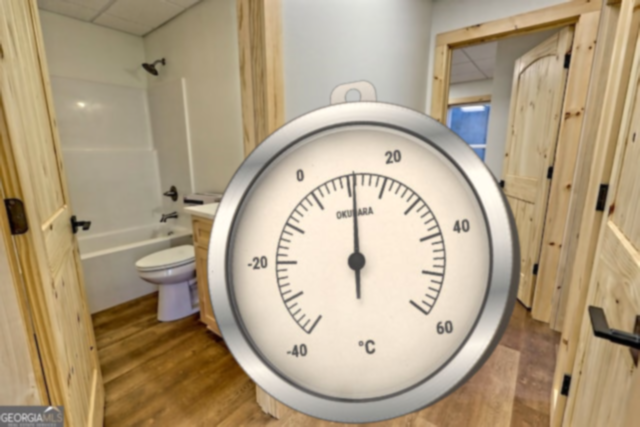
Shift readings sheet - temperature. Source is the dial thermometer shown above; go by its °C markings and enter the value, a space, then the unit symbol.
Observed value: 12 °C
